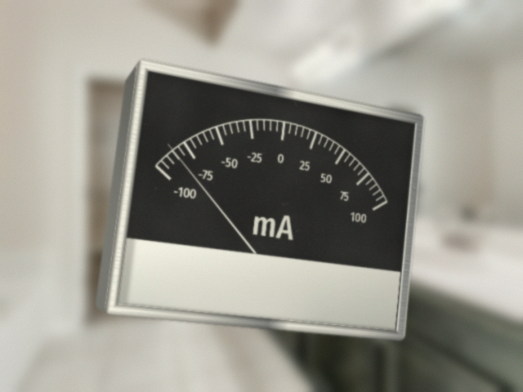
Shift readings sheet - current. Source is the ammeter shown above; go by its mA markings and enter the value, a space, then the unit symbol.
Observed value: -85 mA
